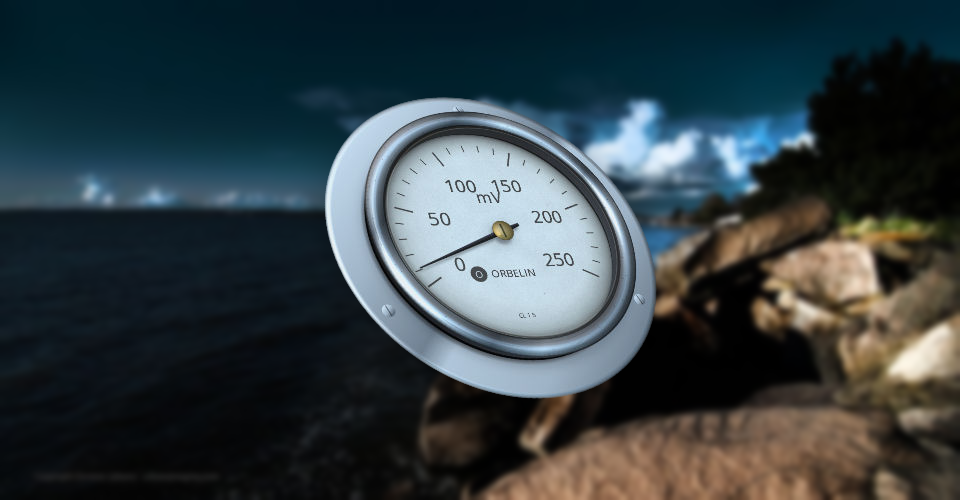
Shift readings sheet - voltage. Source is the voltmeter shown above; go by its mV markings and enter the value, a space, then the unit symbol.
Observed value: 10 mV
